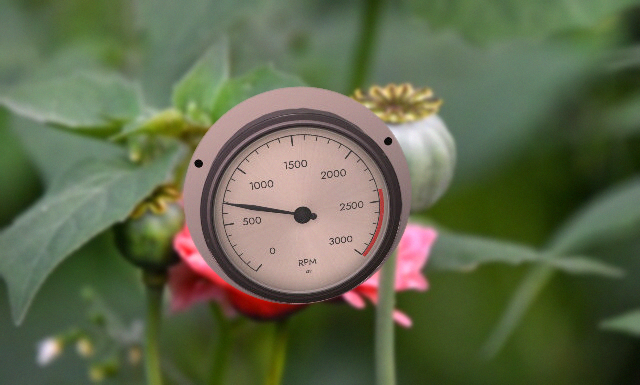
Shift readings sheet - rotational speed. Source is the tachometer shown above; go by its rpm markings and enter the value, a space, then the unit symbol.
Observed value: 700 rpm
